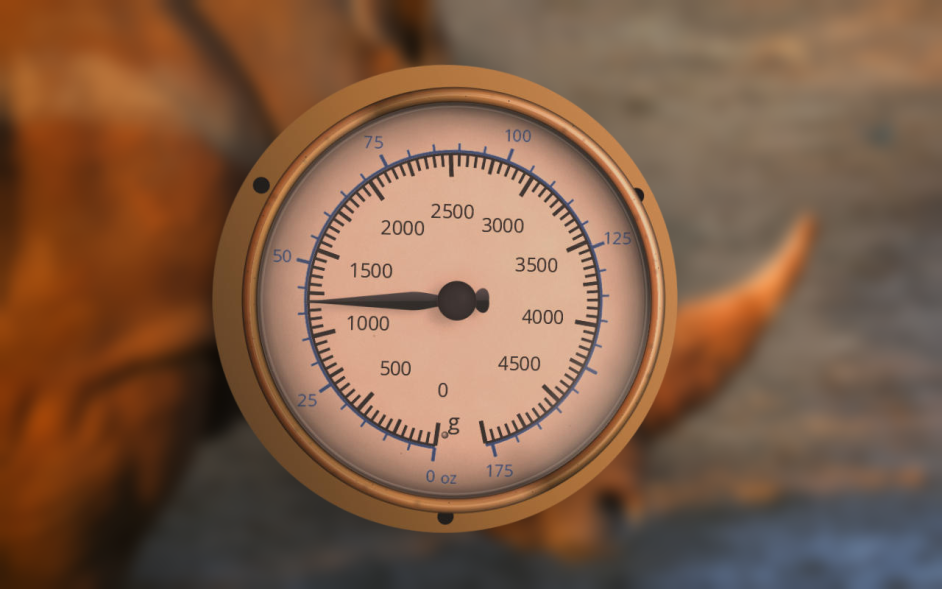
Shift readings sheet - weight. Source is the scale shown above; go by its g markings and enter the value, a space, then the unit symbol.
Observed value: 1200 g
